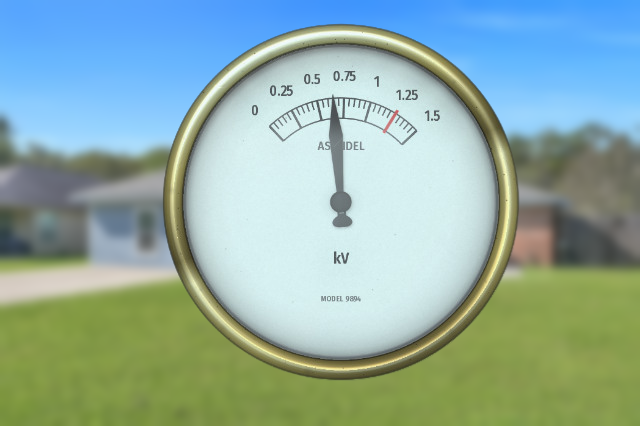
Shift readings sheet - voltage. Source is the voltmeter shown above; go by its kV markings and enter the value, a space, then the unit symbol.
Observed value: 0.65 kV
